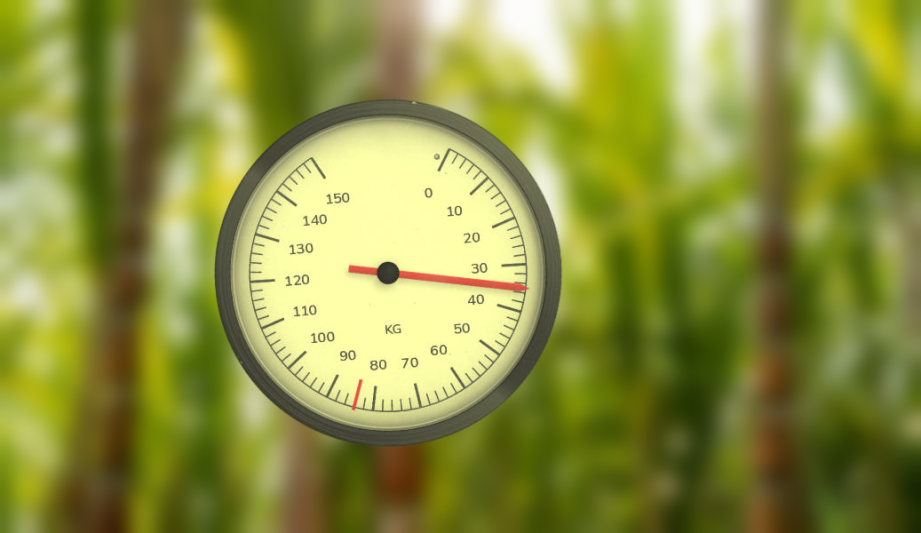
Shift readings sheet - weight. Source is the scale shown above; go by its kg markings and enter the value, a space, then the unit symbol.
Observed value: 35 kg
